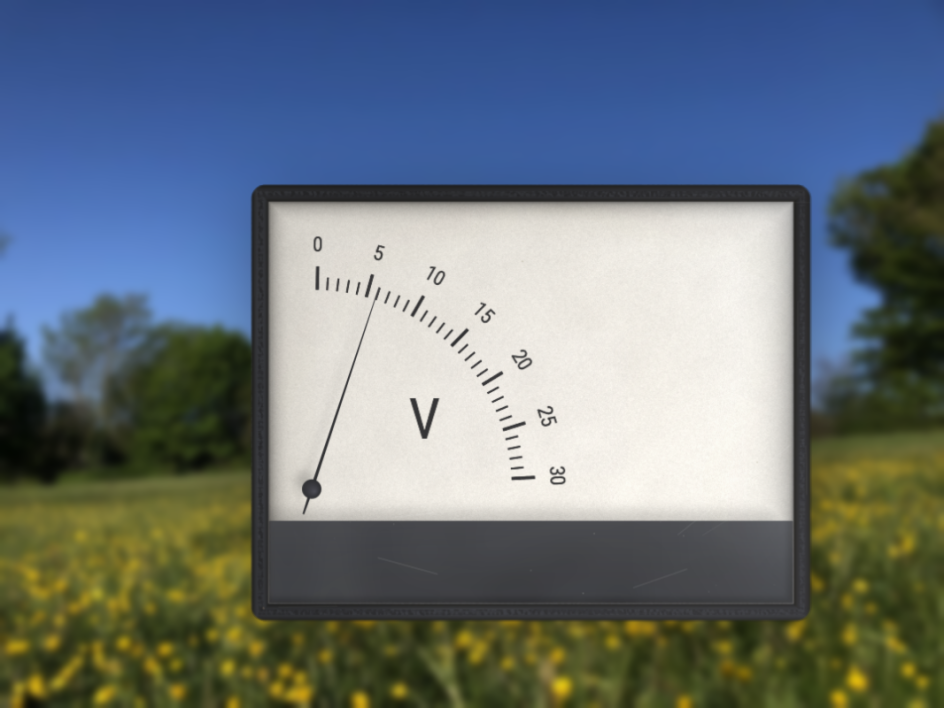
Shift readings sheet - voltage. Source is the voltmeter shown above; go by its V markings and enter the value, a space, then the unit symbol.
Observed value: 6 V
